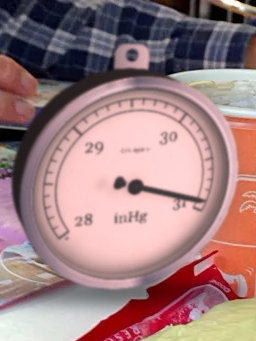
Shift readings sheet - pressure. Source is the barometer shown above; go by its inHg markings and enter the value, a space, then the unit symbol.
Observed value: 30.9 inHg
